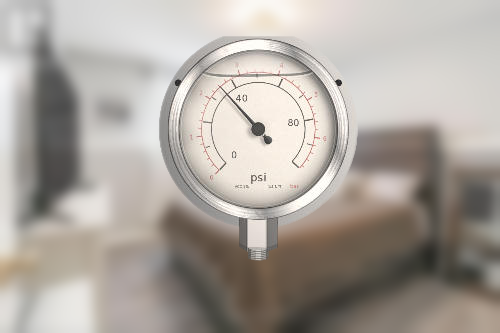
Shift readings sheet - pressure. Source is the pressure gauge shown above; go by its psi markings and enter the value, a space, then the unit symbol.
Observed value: 35 psi
